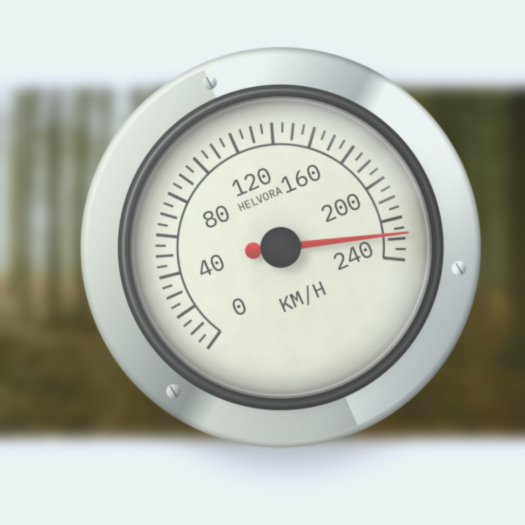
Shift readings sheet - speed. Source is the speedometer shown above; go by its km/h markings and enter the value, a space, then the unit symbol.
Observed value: 227.5 km/h
